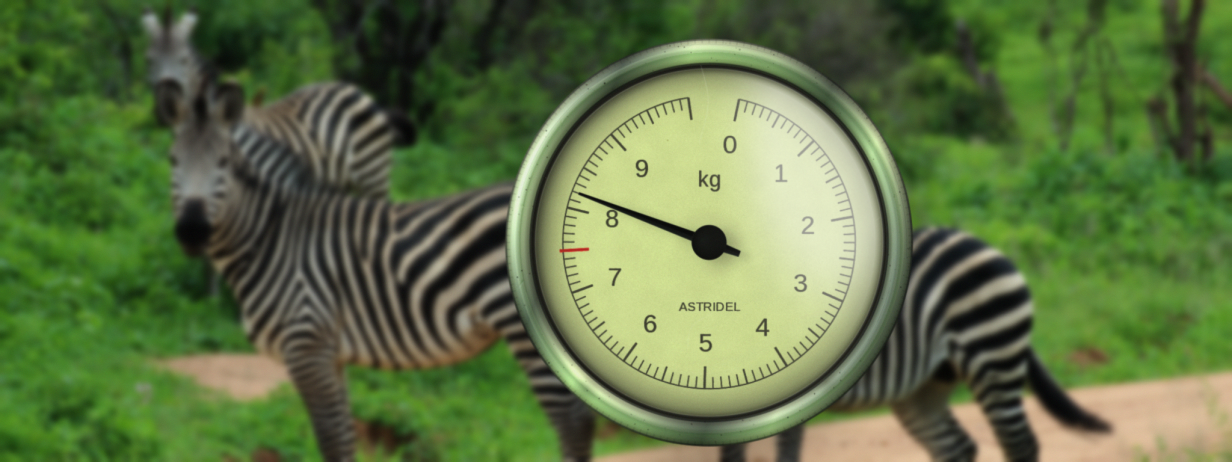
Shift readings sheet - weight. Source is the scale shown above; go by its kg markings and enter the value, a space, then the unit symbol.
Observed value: 8.2 kg
